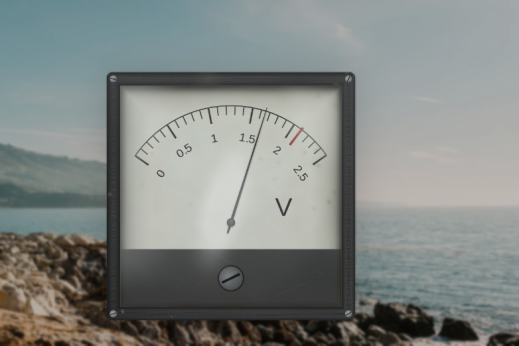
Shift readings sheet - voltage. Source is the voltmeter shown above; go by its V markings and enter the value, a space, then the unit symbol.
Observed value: 1.65 V
